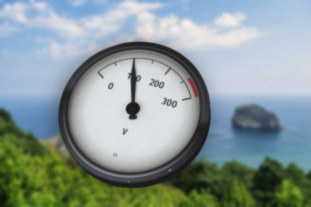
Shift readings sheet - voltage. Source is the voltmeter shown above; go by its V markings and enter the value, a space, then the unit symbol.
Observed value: 100 V
